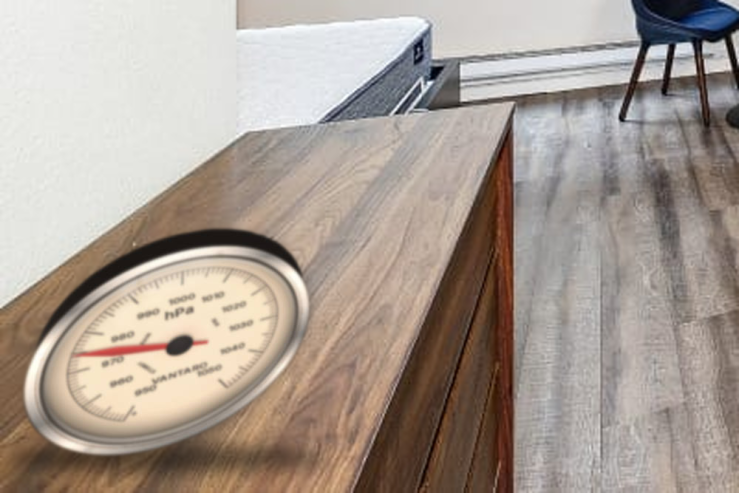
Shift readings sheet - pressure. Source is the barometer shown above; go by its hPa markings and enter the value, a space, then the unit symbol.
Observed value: 975 hPa
